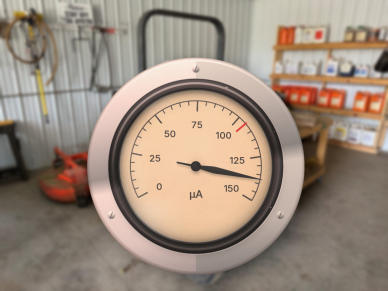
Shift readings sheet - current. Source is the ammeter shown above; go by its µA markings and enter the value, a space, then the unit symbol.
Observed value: 137.5 µA
